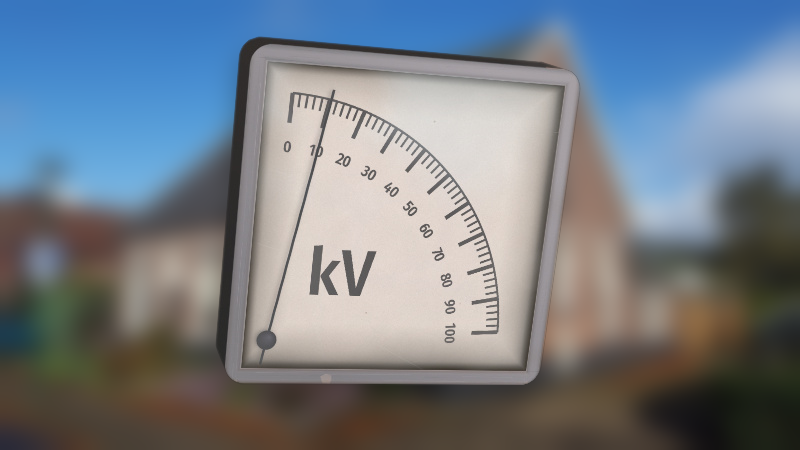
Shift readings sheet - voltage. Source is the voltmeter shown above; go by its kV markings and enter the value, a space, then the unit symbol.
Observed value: 10 kV
